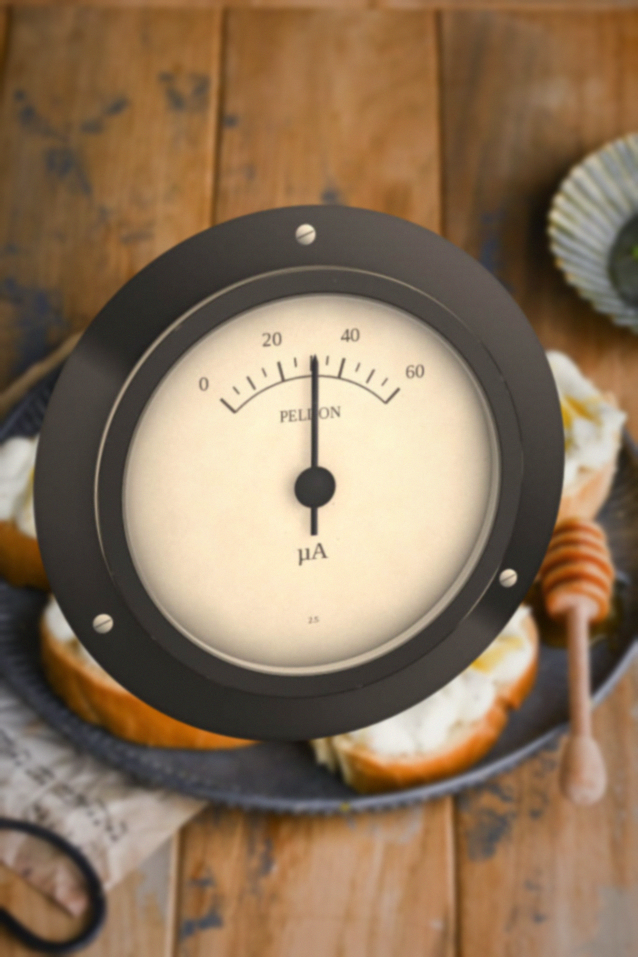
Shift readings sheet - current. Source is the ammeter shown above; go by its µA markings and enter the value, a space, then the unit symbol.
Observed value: 30 µA
